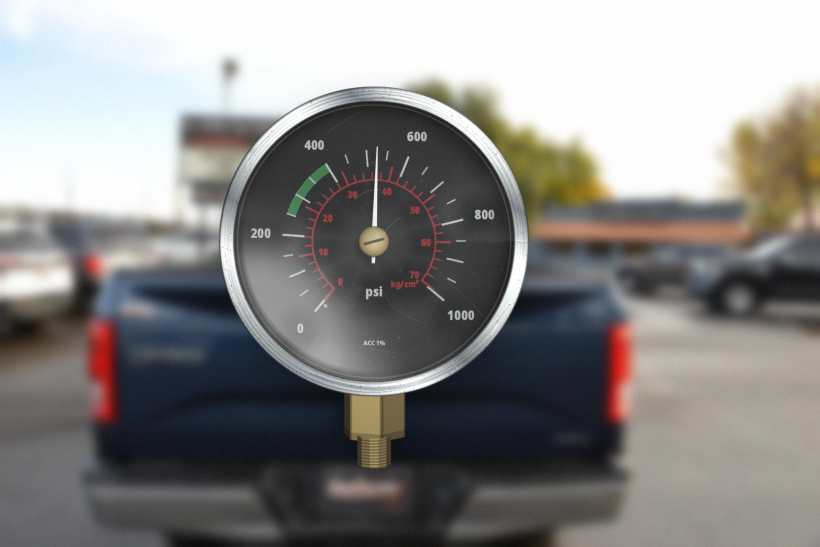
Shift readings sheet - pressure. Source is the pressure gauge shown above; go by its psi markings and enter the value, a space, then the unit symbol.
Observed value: 525 psi
